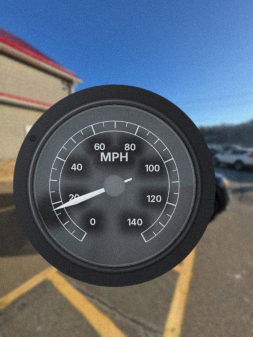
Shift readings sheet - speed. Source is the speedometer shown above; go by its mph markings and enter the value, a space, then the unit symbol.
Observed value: 17.5 mph
